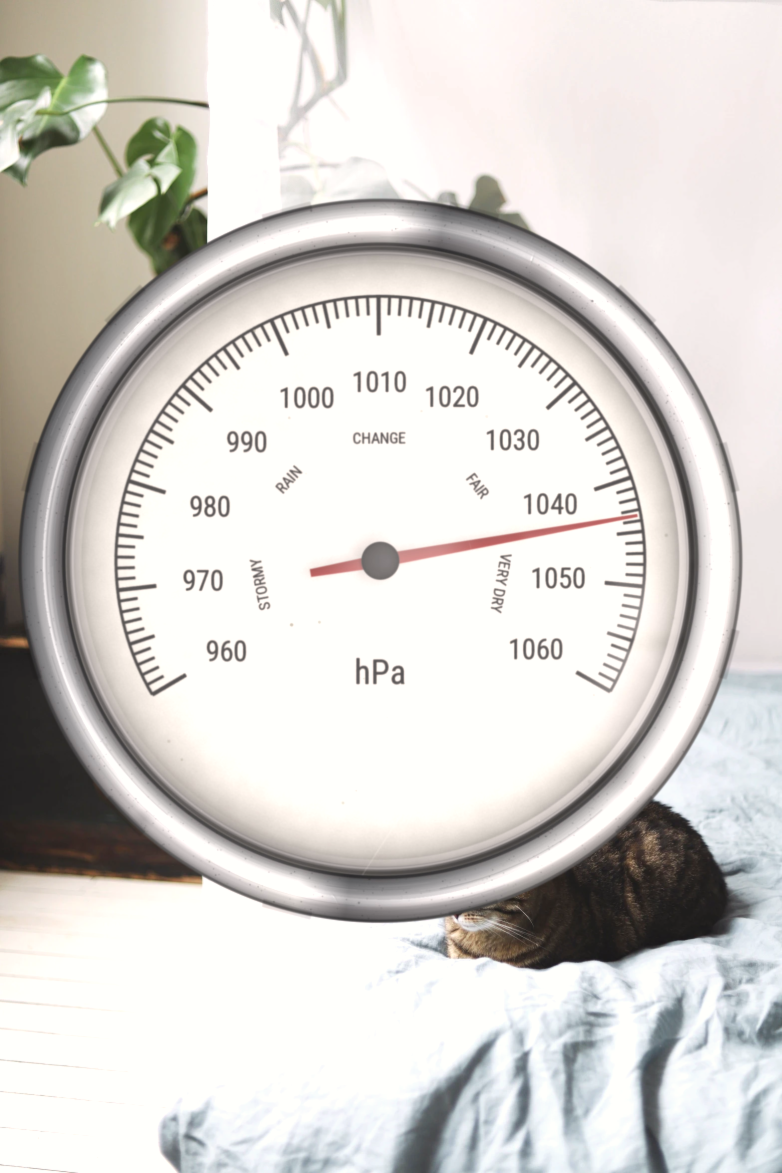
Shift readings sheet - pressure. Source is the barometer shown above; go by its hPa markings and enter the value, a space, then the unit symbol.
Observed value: 1043.5 hPa
